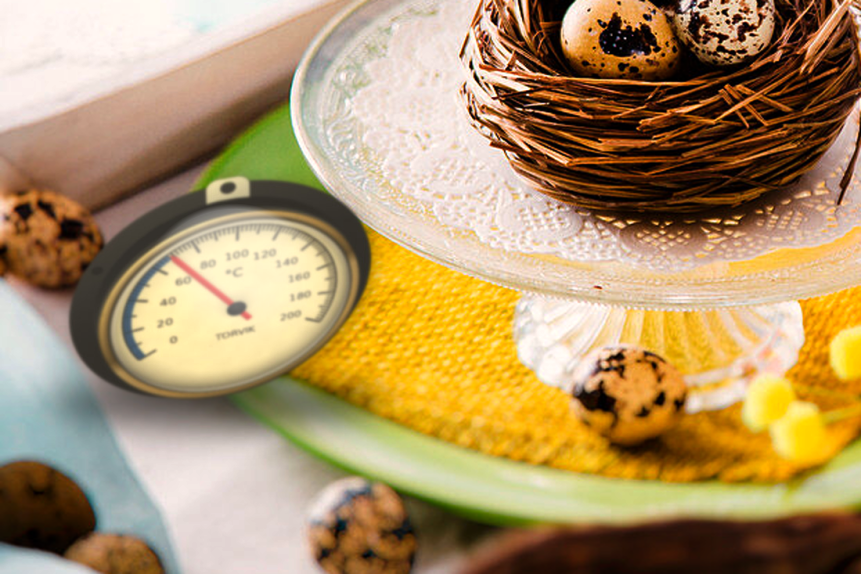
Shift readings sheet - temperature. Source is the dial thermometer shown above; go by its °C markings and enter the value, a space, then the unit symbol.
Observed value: 70 °C
